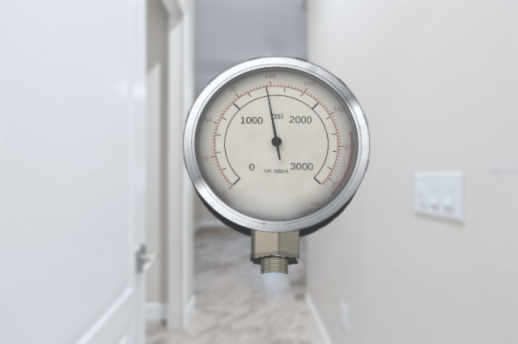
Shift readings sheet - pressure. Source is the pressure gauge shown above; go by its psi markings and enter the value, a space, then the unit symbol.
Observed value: 1400 psi
